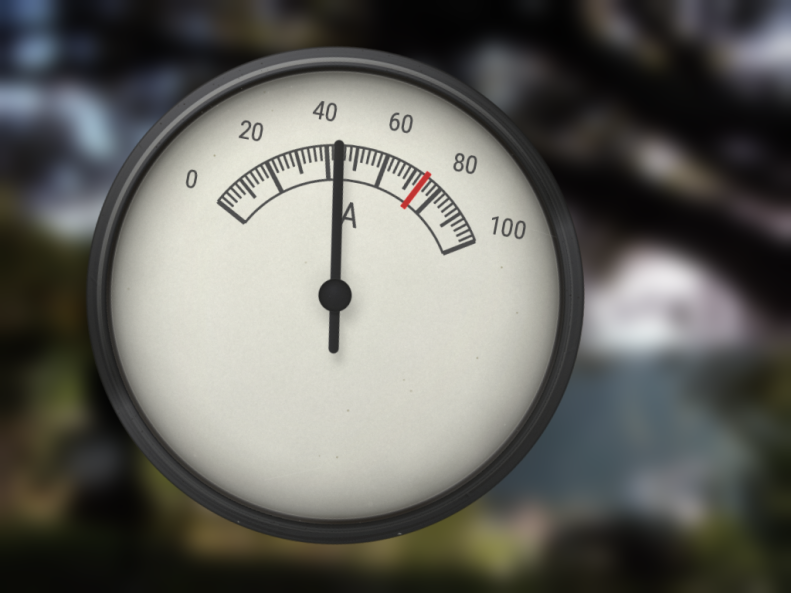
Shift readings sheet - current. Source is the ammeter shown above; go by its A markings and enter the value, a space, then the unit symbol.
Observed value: 44 A
